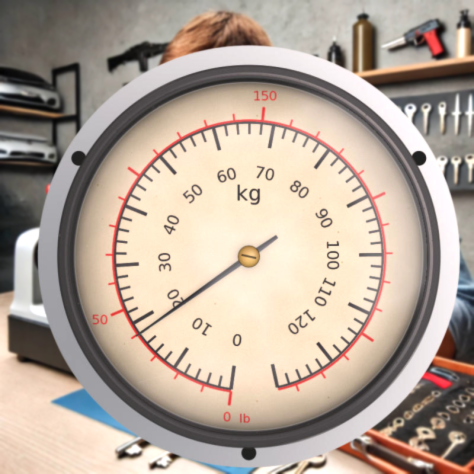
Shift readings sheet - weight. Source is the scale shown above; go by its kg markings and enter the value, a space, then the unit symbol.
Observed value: 18 kg
